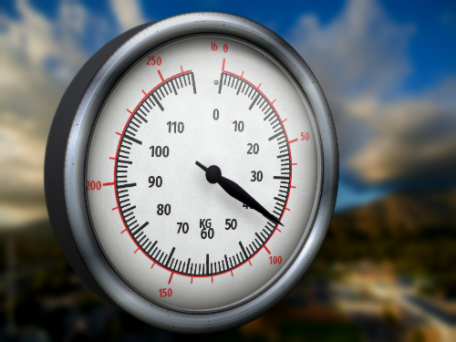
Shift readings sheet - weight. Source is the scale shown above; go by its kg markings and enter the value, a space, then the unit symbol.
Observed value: 40 kg
